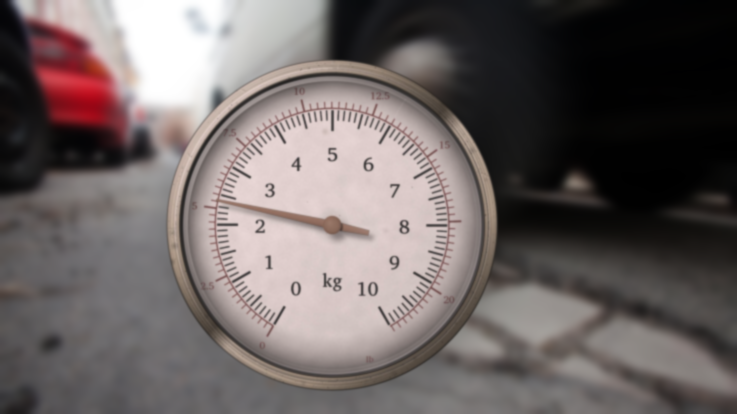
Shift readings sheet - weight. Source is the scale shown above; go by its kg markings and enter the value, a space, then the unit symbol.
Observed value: 2.4 kg
